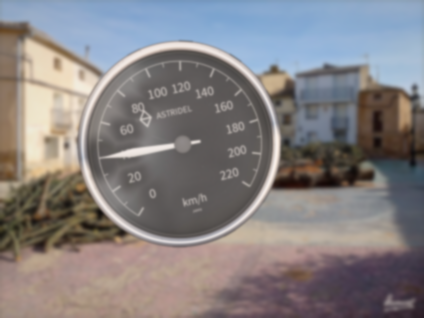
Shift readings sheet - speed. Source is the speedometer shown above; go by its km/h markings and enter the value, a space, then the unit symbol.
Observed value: 40 km/h
